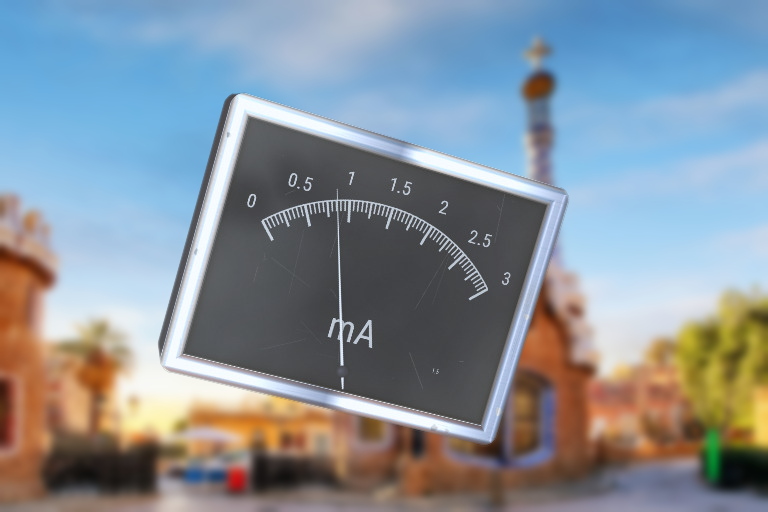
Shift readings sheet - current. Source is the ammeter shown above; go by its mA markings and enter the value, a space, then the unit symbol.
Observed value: 0.85 mA
